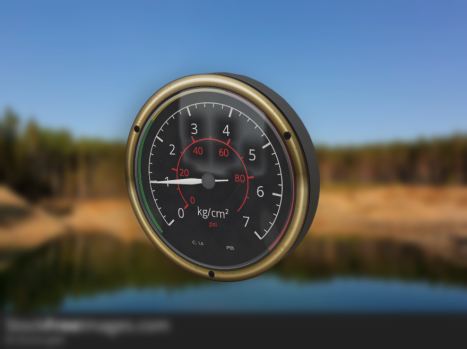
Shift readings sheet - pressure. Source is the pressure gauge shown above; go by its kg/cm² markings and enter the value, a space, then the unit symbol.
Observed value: 1 kg/cm²
